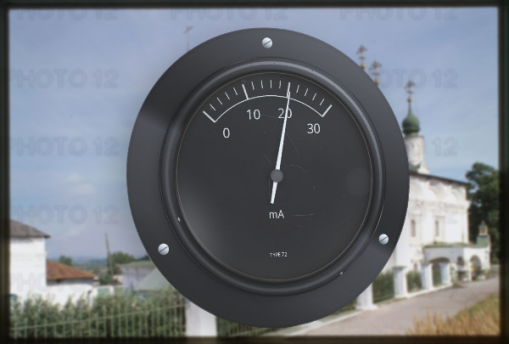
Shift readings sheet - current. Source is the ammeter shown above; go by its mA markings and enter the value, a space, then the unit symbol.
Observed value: 20 mA
